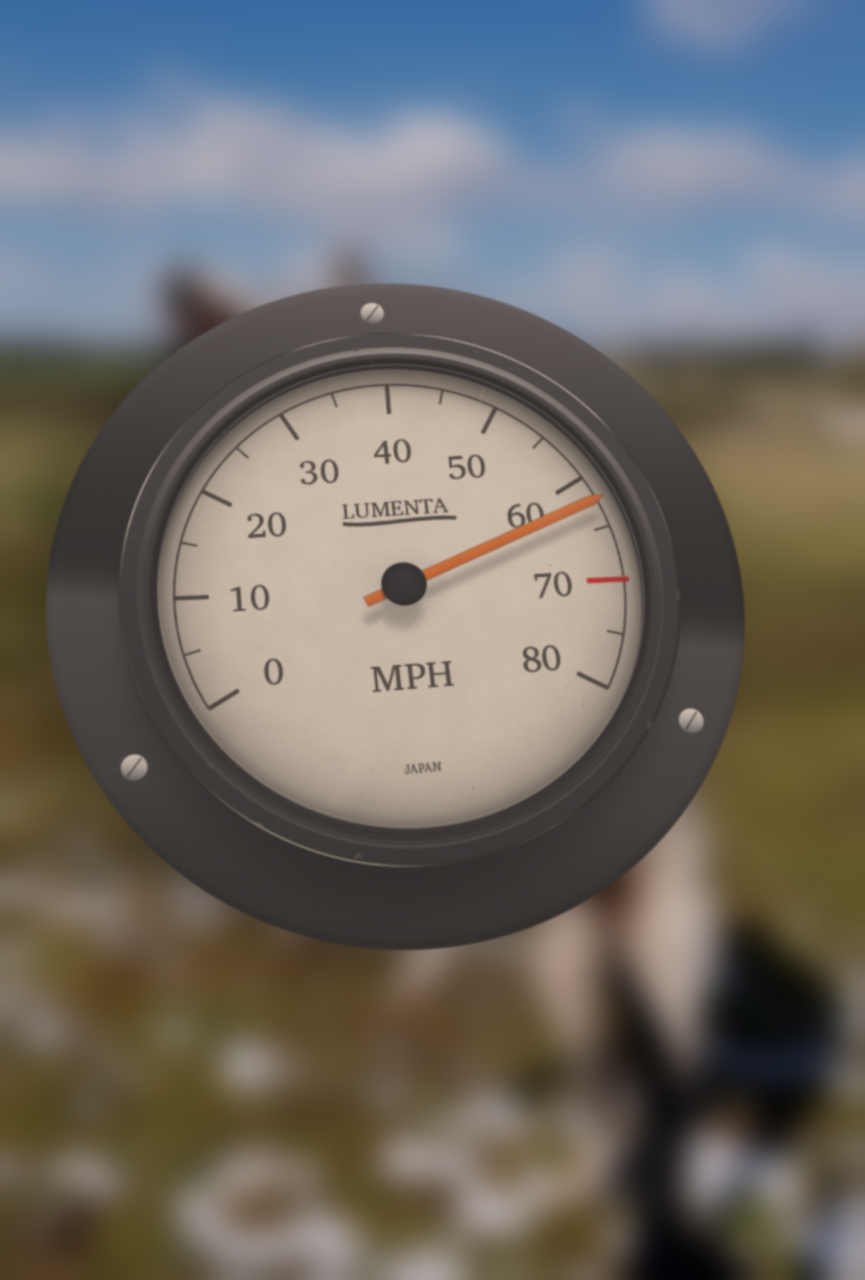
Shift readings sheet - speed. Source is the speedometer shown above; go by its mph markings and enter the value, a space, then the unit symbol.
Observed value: 62.5 mph
